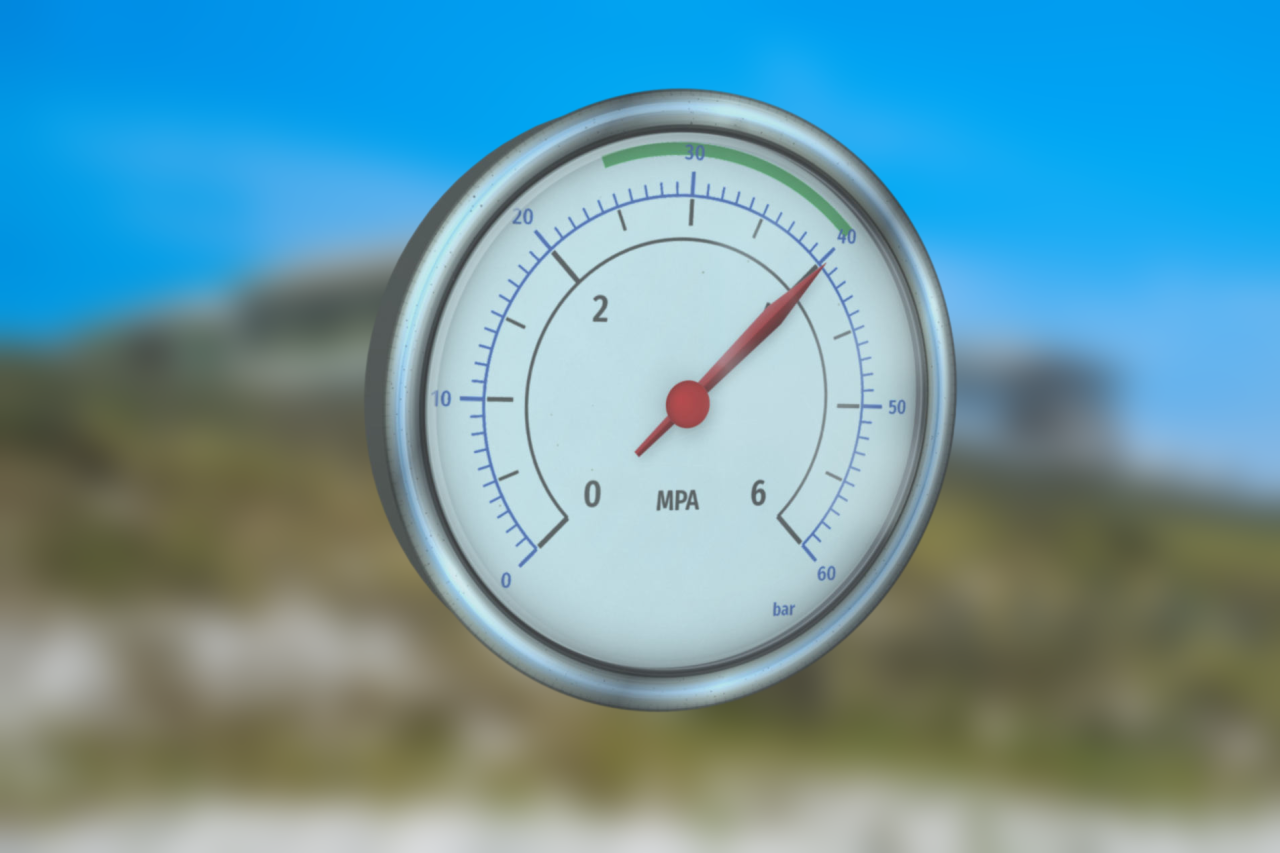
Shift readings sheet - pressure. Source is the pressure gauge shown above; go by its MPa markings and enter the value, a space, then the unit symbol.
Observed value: 4 MPa
